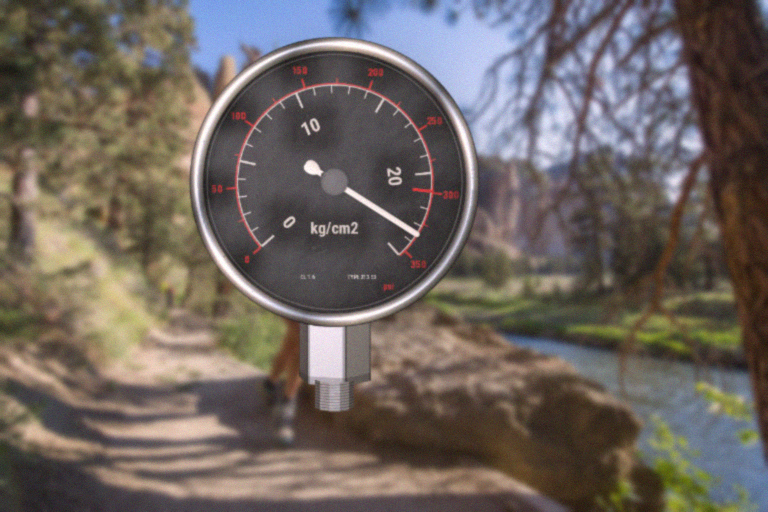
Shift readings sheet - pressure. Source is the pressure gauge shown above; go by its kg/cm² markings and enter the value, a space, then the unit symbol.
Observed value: 23.5 kg/cm²
